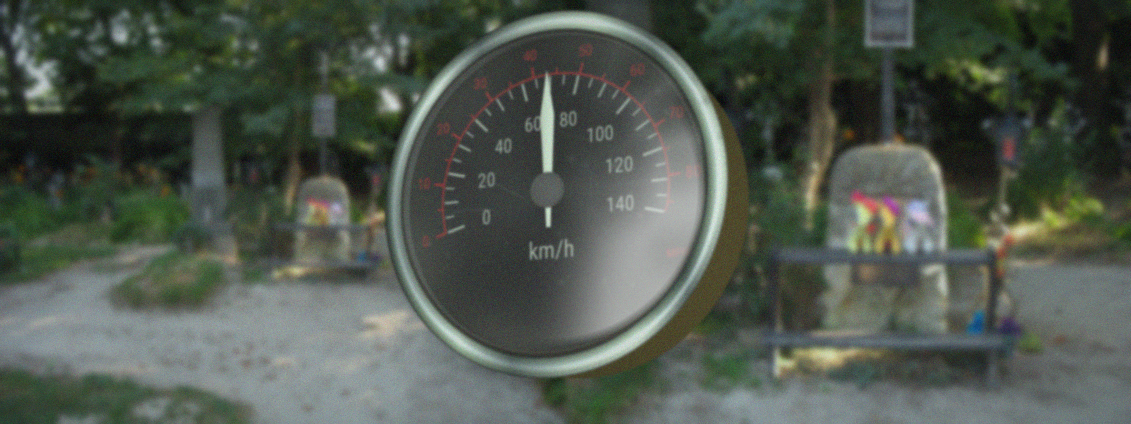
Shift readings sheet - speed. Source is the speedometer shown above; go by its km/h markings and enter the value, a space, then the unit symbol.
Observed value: 70 km/h
